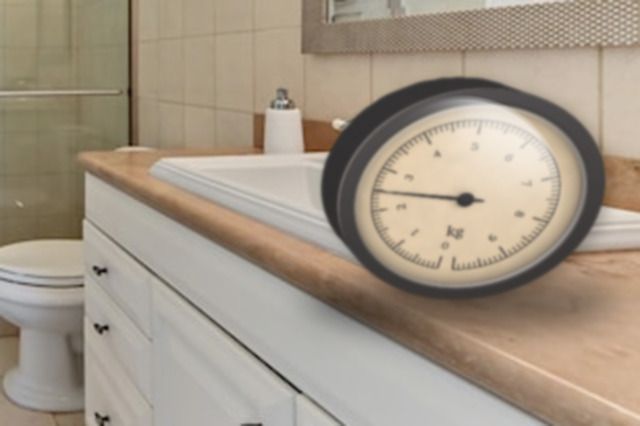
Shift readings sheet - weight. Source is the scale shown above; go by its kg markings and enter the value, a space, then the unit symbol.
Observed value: 2.5 kg
